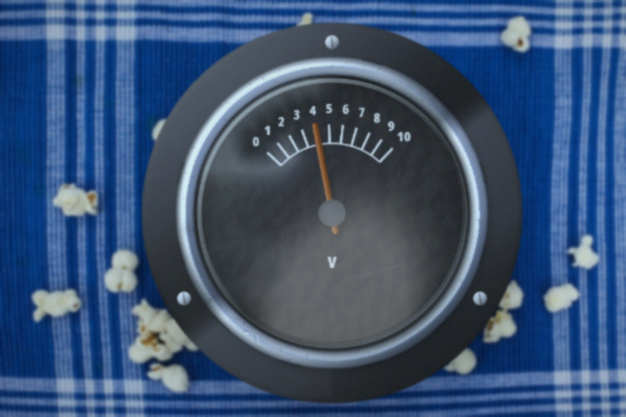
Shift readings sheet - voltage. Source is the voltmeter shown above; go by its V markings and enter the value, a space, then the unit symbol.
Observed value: 4 V
